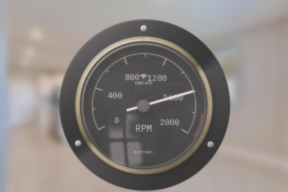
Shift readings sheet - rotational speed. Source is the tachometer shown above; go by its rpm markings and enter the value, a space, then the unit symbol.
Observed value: 1600 rpm
